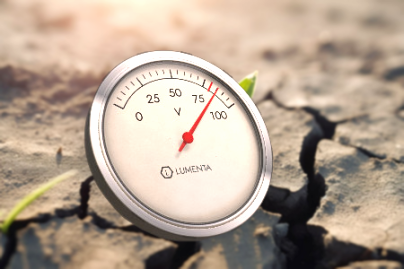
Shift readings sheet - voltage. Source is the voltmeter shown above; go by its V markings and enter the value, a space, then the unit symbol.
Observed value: 85 V
